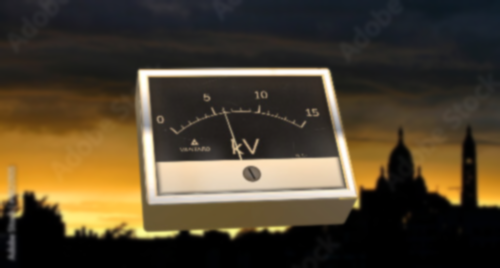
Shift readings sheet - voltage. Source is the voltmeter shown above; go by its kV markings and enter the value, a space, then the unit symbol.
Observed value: 6 kV
